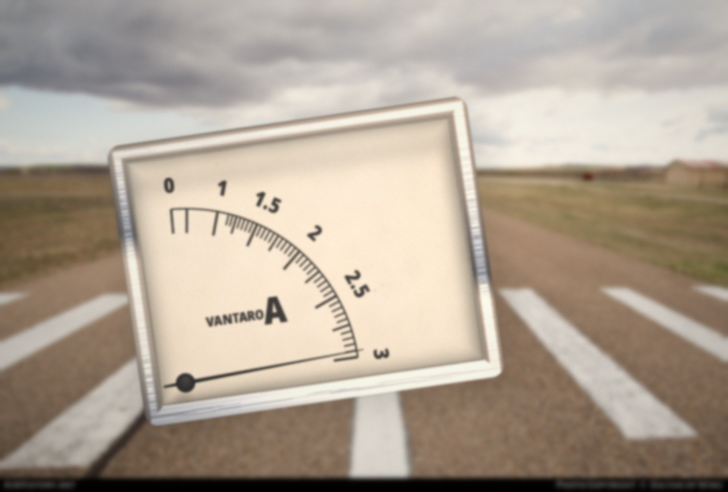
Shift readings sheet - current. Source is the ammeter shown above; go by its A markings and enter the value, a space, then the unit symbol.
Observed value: 2.95 A
